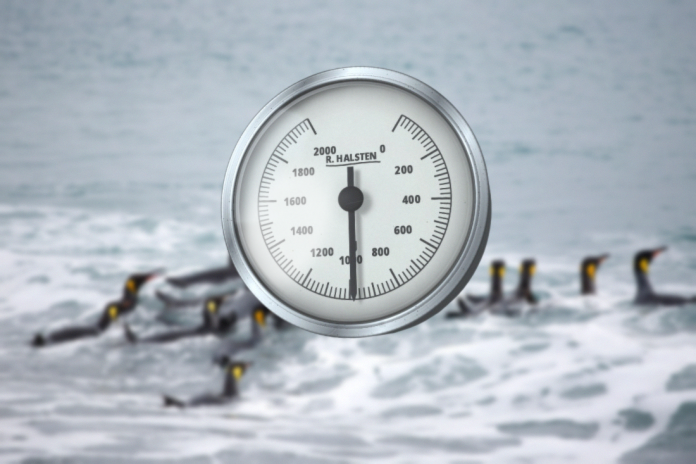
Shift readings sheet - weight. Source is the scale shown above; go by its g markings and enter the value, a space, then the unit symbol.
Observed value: 980 g
